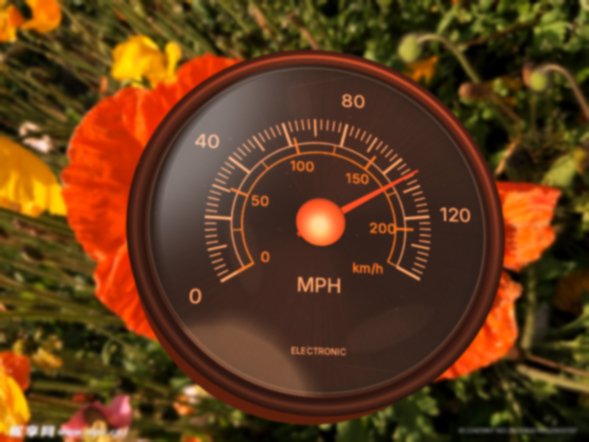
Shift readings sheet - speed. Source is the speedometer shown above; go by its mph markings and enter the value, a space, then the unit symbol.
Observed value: 106 mph
